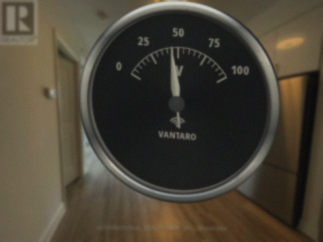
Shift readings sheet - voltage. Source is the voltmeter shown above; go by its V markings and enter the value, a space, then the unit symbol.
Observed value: 45 V
